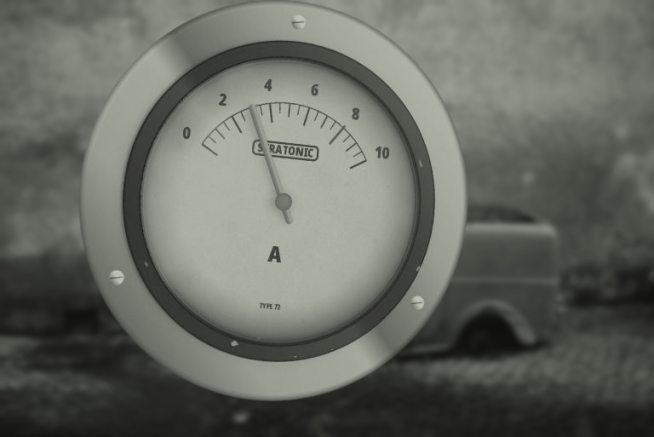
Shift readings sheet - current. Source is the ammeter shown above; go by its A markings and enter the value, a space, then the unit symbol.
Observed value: 3 A
